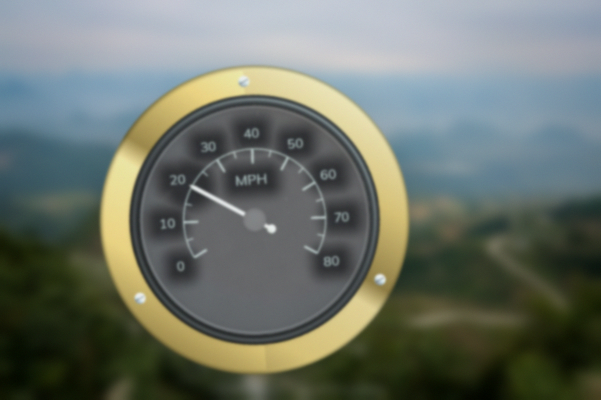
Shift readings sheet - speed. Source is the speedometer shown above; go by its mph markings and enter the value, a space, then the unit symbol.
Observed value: 20 mph
